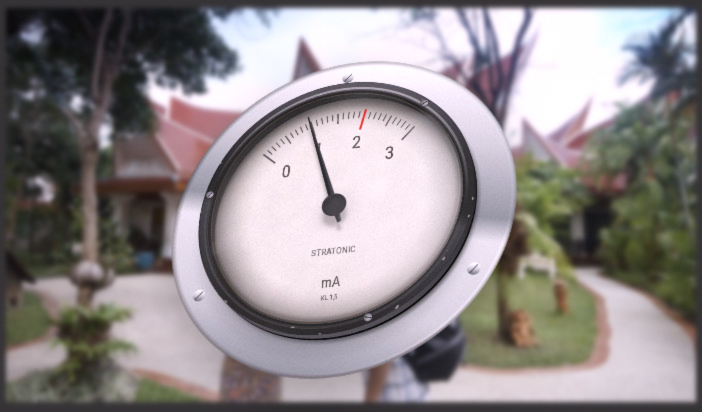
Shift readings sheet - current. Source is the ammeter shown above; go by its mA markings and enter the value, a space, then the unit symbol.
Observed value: 1 mA
